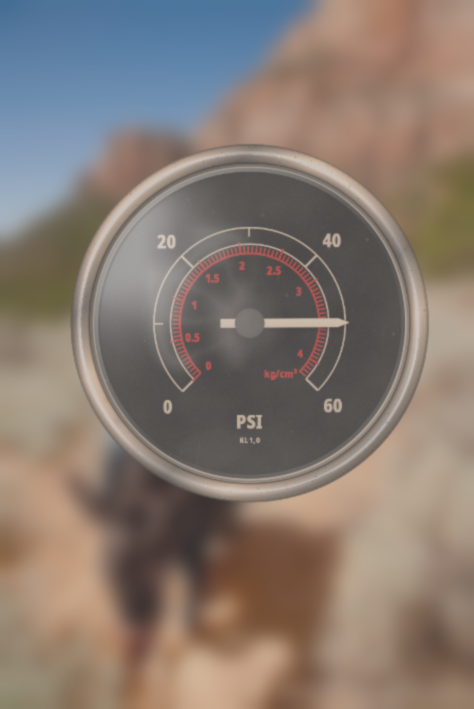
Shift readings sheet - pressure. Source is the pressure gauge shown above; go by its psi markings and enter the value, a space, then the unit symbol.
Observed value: 50 psi
